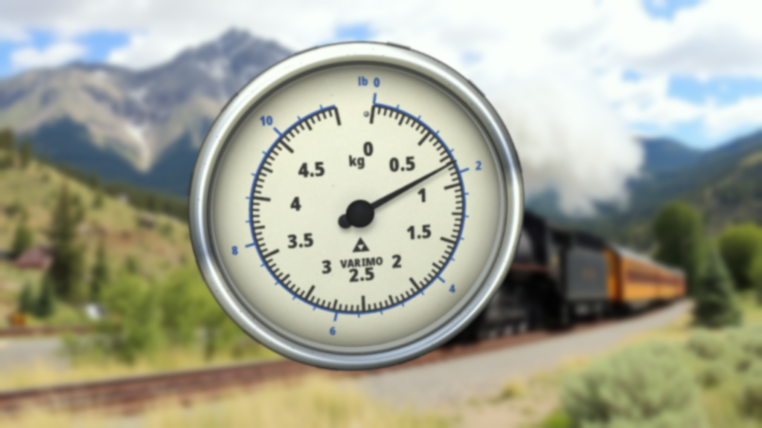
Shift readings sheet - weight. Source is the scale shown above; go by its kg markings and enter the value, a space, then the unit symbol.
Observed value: 0.8 kg
